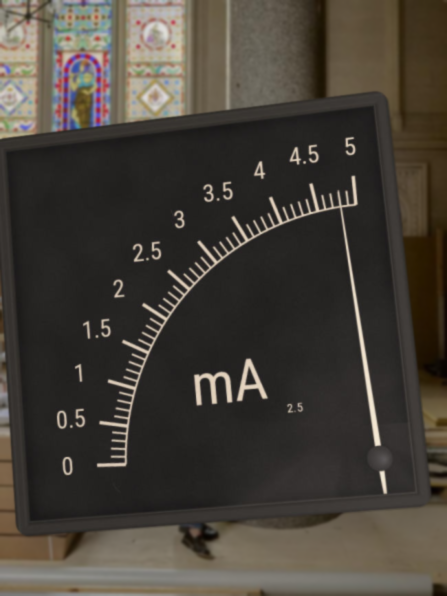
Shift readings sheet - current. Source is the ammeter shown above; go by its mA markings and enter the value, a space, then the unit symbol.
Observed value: 4.8 mA
